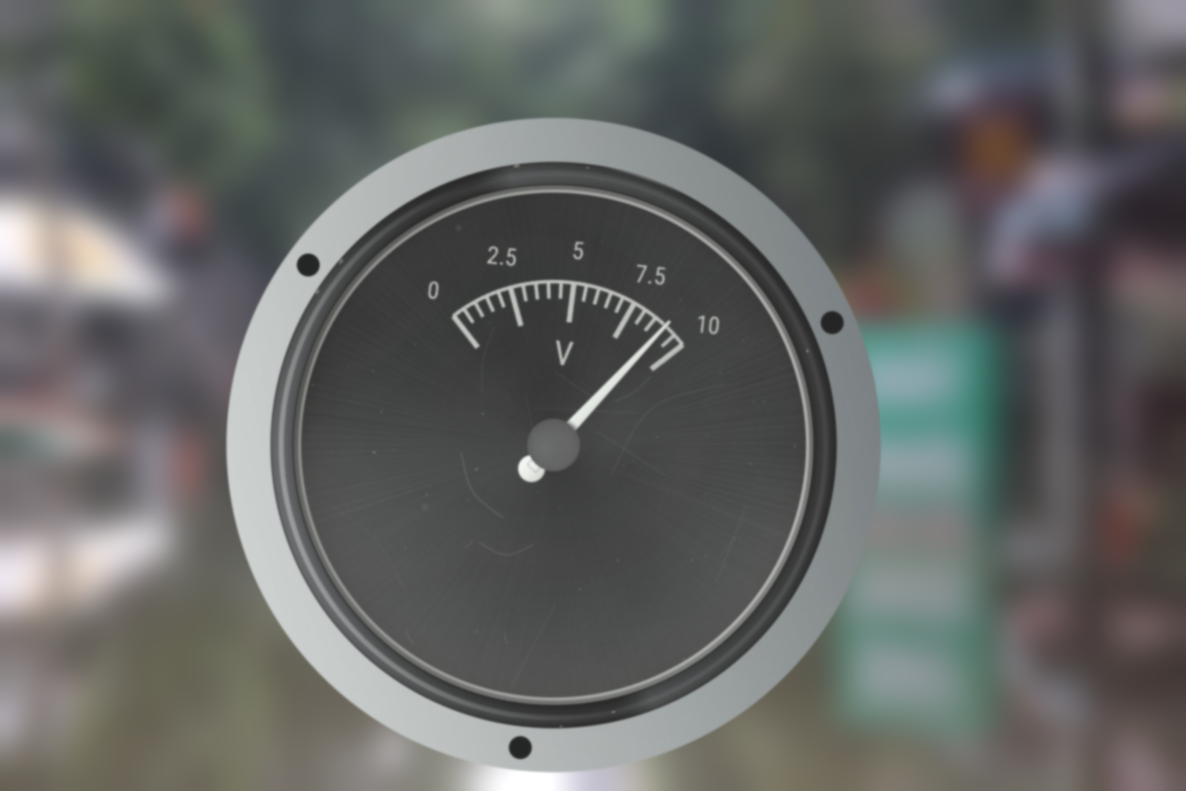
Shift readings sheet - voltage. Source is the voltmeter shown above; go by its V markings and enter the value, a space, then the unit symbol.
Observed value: 9 V
